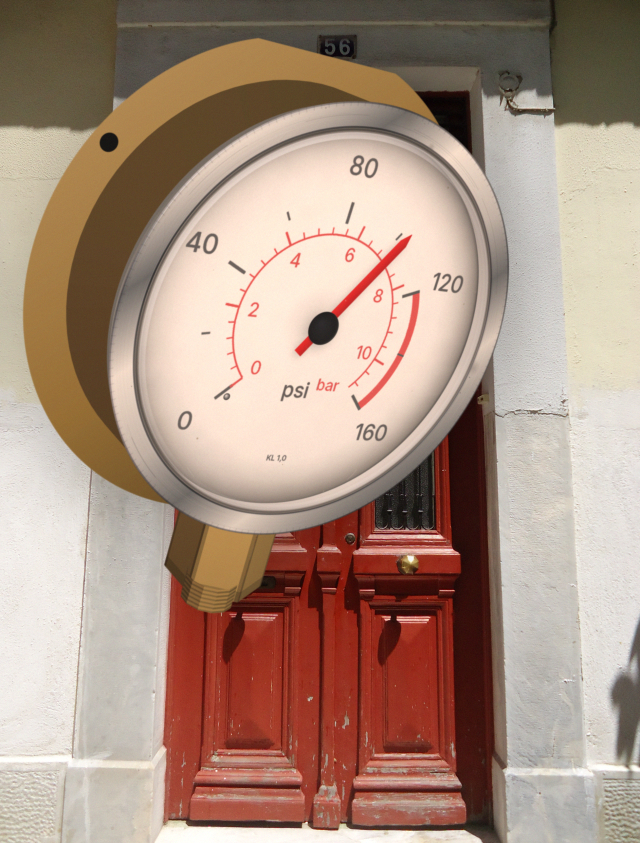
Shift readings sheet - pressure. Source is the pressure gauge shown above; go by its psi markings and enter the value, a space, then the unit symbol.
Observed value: 100 psi
